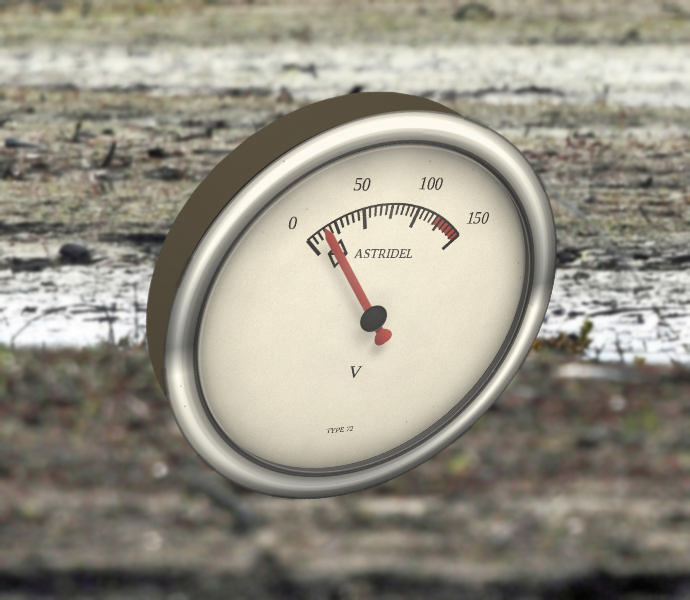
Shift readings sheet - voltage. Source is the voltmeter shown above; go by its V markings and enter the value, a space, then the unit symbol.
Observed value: 15 V
